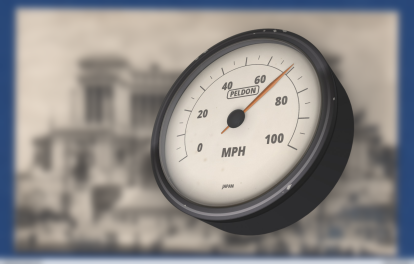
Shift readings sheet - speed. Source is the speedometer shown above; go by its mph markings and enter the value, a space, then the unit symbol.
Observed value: 70 mph
